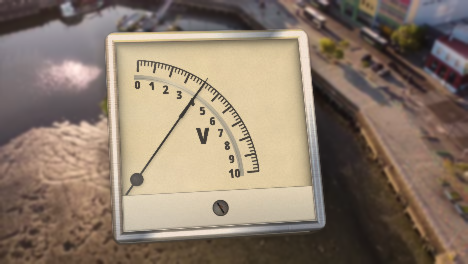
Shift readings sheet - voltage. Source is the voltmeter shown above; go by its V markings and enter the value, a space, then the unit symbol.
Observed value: 4 V
